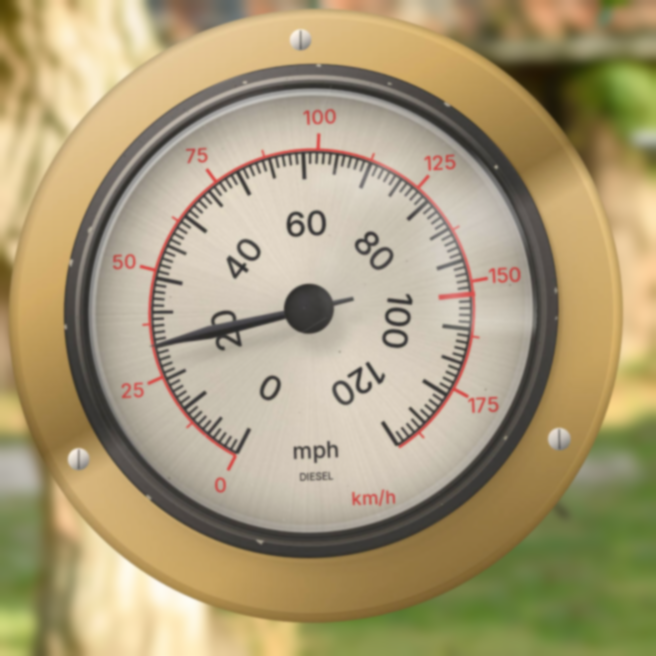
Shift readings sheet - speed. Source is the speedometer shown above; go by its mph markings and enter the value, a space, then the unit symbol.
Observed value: 20 mph
